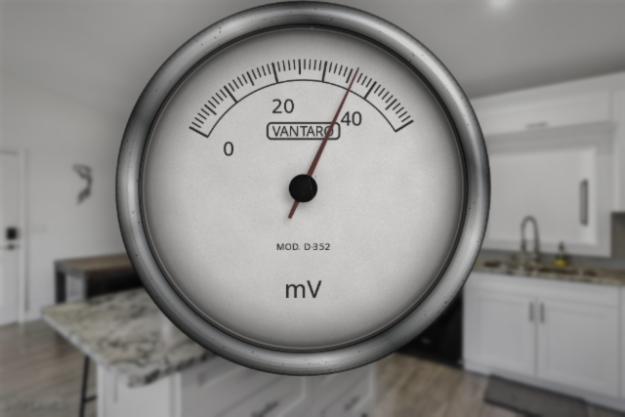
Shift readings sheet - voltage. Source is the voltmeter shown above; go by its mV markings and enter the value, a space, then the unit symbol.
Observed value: 36 mV
